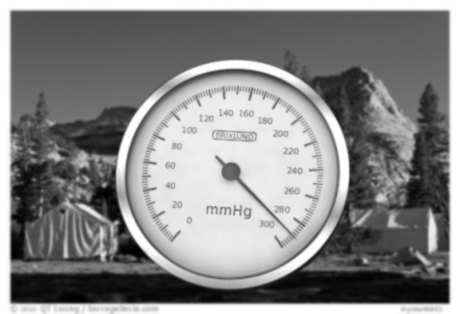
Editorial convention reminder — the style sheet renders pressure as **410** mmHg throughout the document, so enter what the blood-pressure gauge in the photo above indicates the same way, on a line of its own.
**290** mmHg
